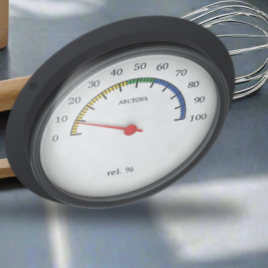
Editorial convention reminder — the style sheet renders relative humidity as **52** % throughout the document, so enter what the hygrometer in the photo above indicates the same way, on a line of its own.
**10** %
